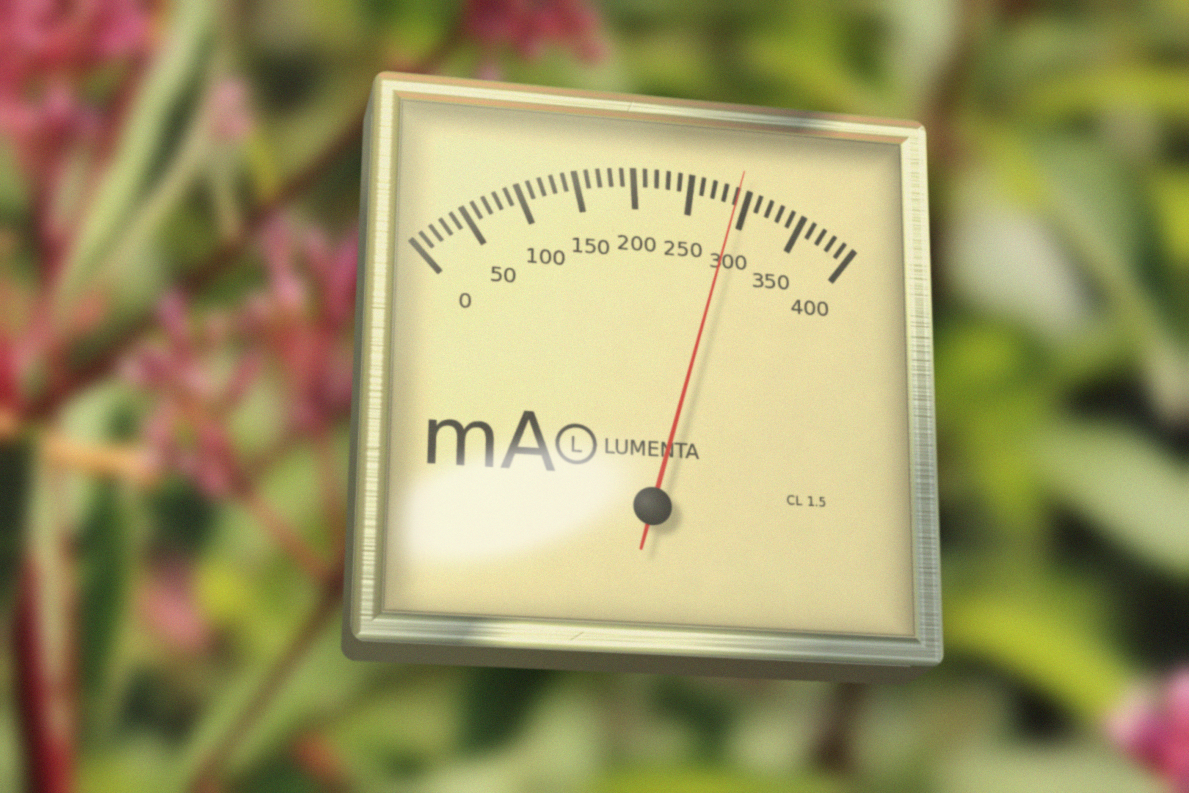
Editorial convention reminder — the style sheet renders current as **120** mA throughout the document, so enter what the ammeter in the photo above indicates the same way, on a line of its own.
**290** mA
